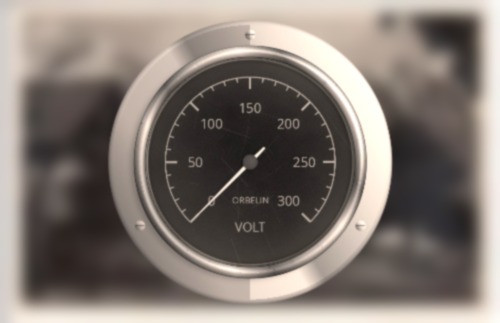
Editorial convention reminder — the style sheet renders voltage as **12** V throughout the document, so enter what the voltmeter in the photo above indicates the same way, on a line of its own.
**0** V
